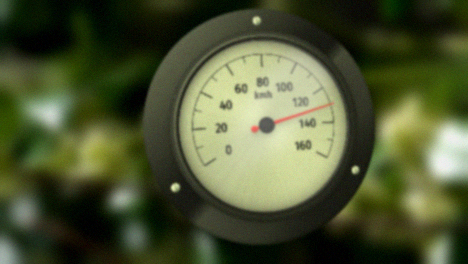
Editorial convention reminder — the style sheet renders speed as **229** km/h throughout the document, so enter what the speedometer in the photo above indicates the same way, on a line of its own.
**130** km/h
